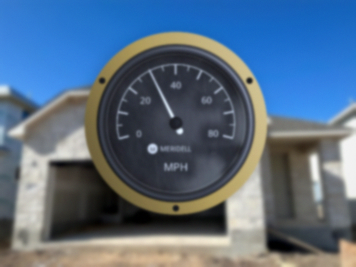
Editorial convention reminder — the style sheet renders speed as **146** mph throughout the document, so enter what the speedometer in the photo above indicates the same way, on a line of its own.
**30** mph
